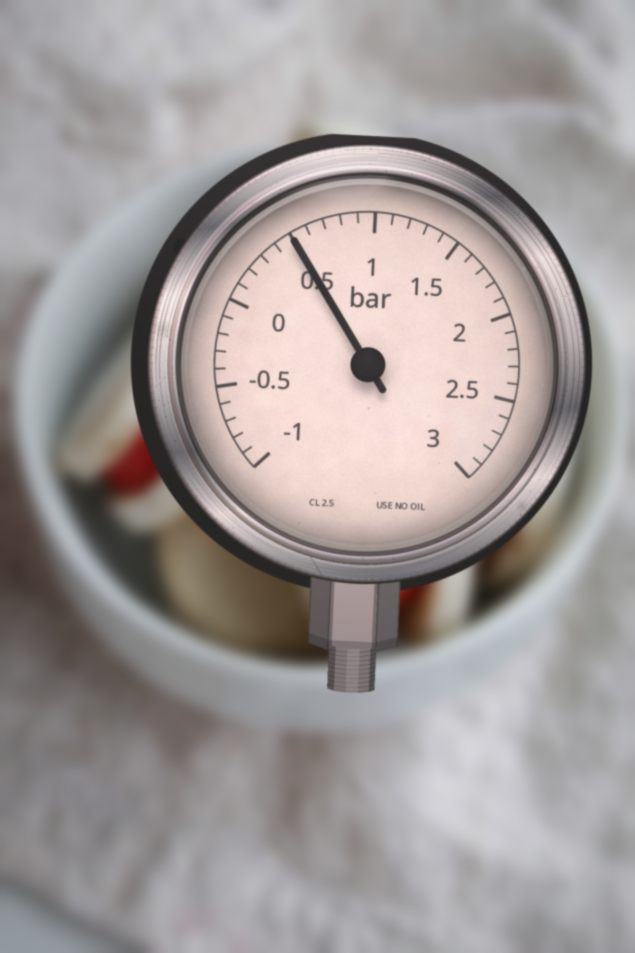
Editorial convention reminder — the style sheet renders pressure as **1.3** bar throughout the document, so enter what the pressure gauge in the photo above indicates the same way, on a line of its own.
**0.5** bar
